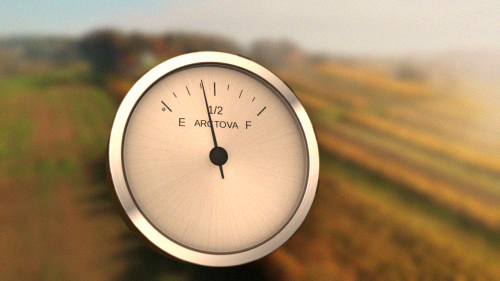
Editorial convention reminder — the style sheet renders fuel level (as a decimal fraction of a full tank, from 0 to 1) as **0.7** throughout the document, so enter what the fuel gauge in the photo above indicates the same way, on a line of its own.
**0.375**
